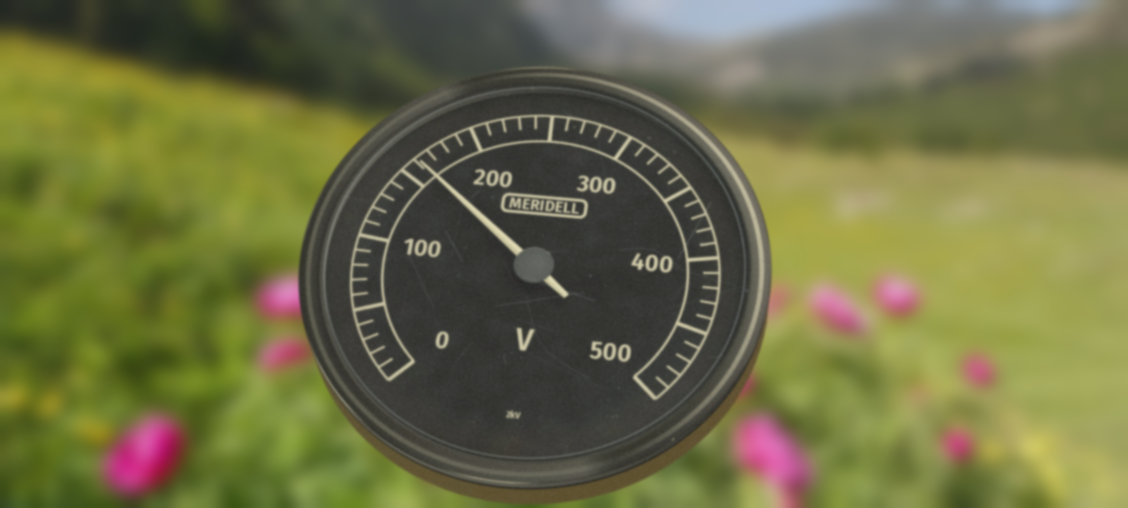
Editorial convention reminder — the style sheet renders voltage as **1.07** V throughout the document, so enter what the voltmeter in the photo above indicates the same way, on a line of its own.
**160** V
